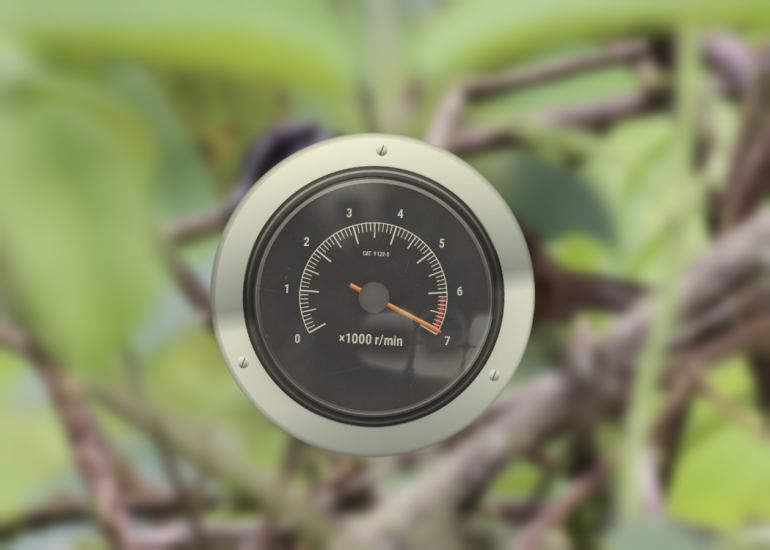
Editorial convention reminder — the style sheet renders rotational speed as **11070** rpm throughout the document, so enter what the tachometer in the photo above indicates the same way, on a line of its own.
**6900** rpm
